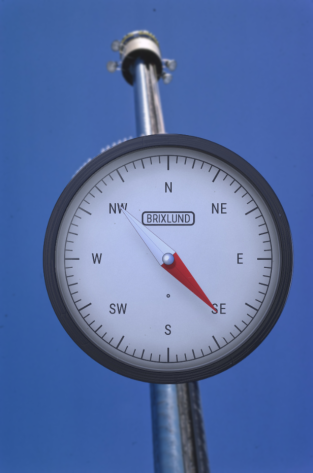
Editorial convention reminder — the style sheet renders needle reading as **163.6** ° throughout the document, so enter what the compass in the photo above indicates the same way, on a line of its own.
**137.5** °
